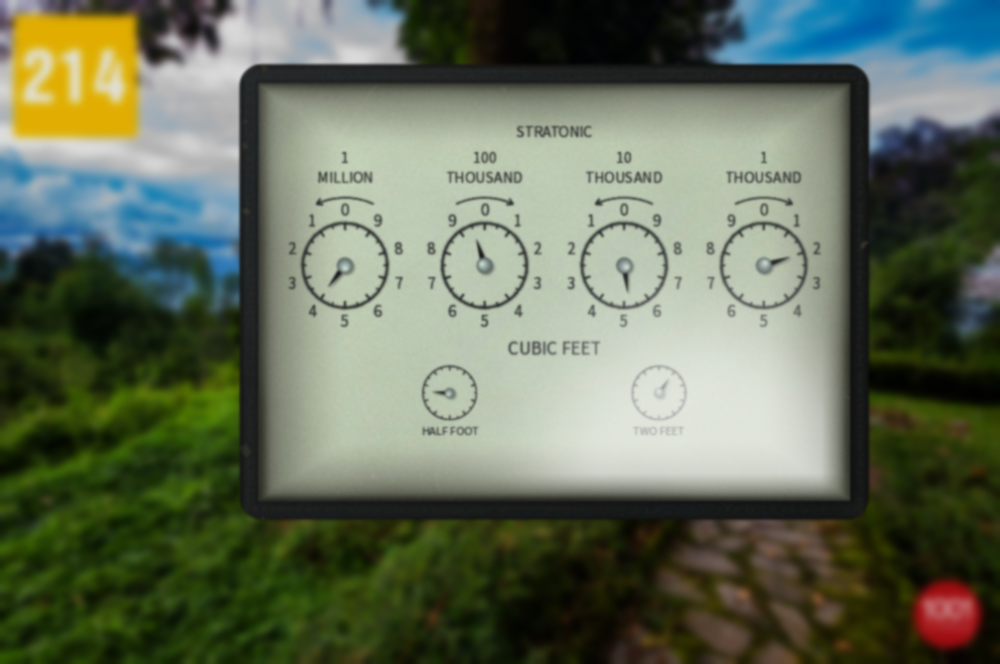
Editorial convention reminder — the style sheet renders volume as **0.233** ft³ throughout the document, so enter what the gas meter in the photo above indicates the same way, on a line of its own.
**395200** ft³
